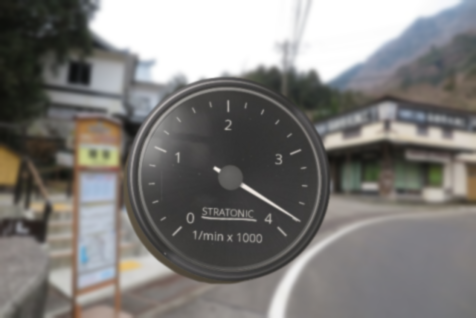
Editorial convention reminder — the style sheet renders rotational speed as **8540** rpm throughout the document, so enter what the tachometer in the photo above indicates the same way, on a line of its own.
**3800** rpm
